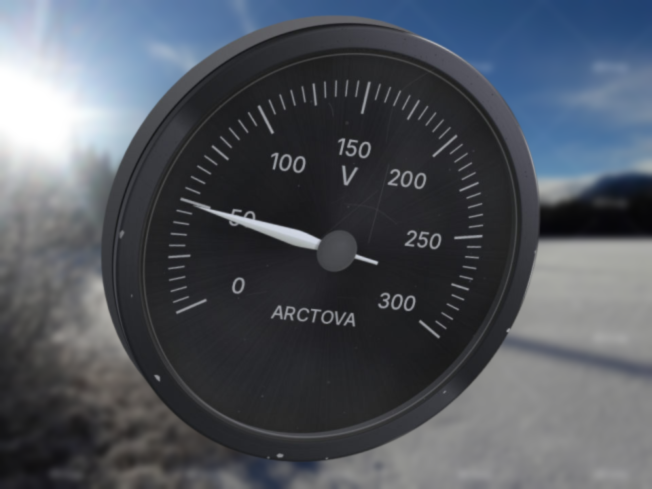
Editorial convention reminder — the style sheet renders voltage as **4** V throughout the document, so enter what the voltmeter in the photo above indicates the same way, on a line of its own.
**50** V
